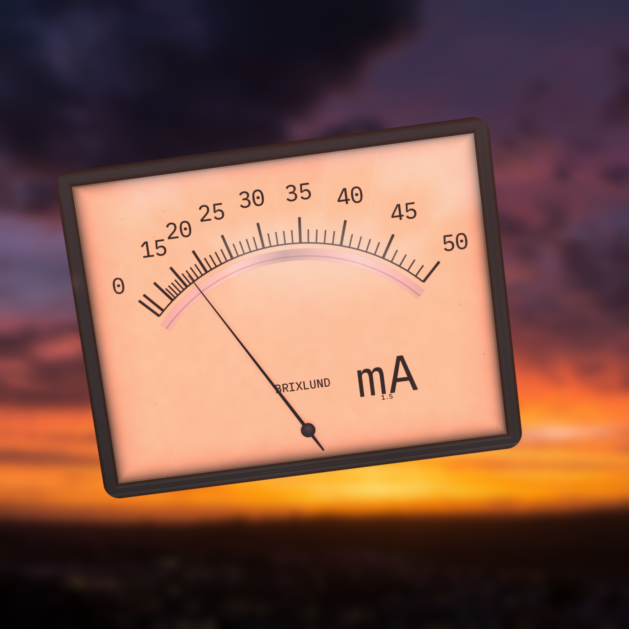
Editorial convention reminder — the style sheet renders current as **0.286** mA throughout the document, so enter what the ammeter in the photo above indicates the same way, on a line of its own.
**17** mA
